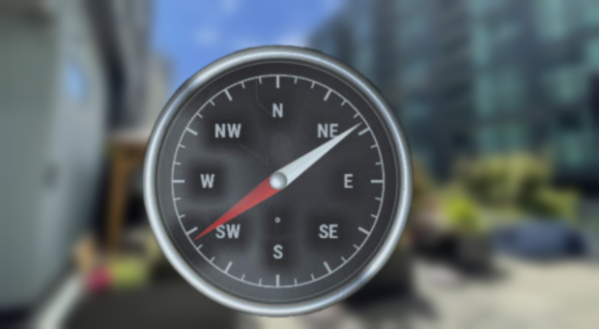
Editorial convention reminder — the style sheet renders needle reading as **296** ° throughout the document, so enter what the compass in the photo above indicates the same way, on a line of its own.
**235** °
